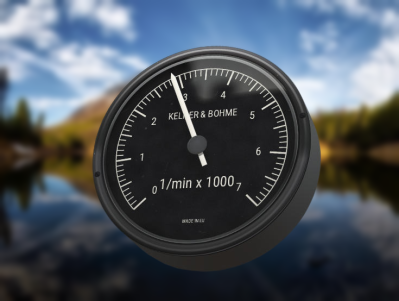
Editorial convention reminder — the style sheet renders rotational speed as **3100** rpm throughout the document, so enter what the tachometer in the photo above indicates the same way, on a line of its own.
**2900** rpm
